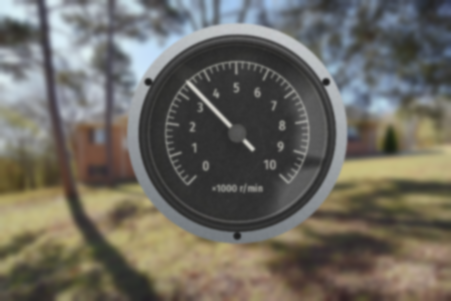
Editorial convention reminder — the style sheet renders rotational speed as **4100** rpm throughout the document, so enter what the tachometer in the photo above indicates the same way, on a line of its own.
**3400** rpm
